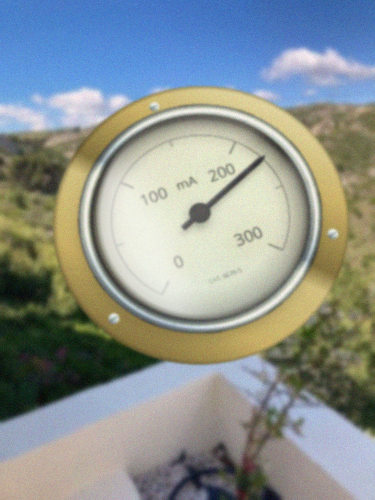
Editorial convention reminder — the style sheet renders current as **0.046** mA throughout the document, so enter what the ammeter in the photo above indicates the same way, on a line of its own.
**225** mA
